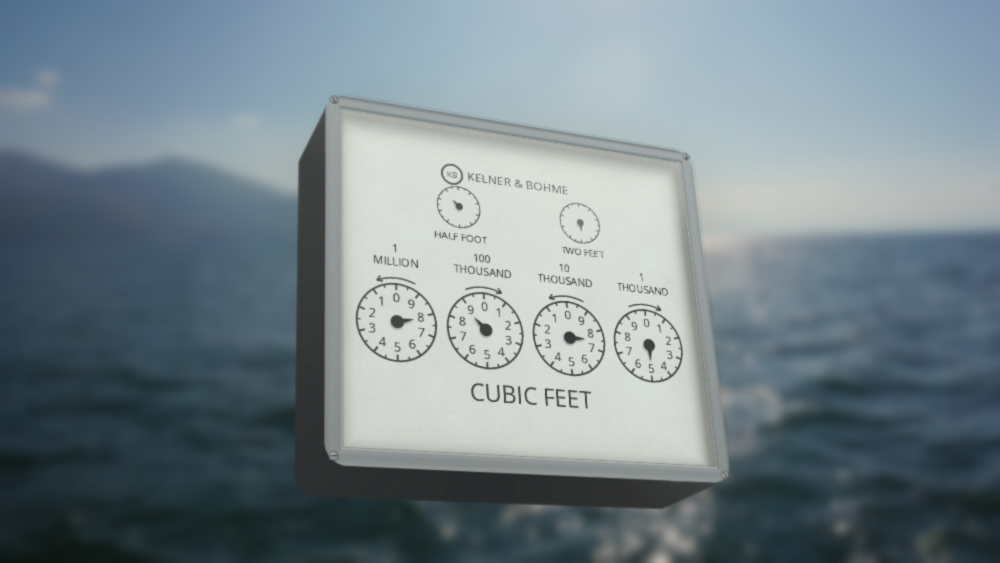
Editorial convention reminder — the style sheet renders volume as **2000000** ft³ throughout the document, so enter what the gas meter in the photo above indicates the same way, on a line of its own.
**787500** ft³
